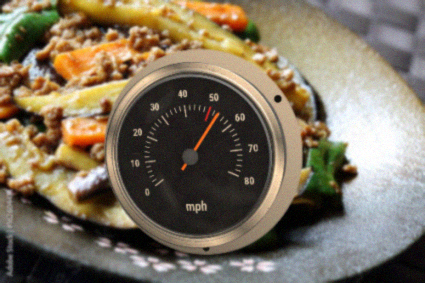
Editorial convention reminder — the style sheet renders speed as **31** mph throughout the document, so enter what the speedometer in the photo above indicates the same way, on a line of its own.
**54** mph
